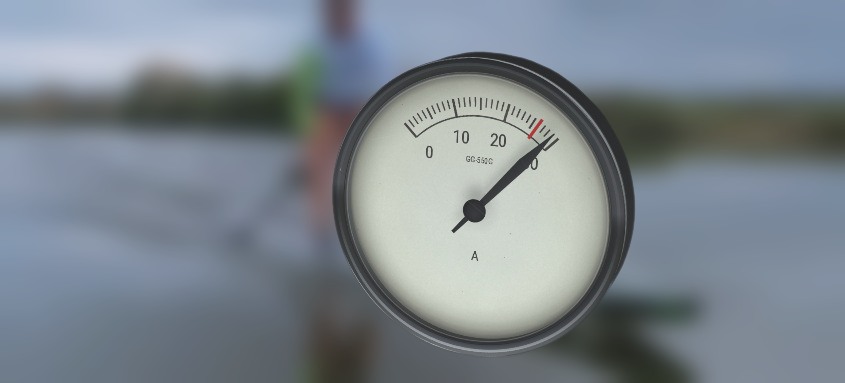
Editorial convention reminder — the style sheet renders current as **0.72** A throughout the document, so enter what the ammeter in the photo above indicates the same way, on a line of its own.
**29** A
